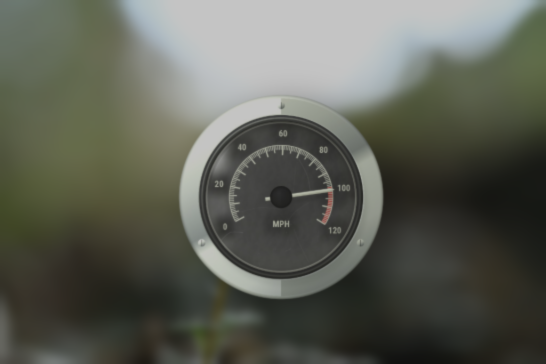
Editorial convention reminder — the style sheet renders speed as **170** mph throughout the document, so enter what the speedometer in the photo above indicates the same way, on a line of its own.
**100** mph
